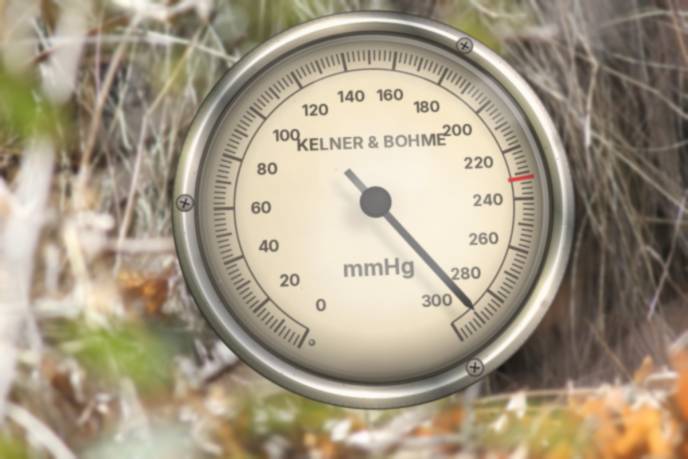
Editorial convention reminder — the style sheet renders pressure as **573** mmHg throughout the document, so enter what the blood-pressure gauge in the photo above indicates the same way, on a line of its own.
**290** mmHg
